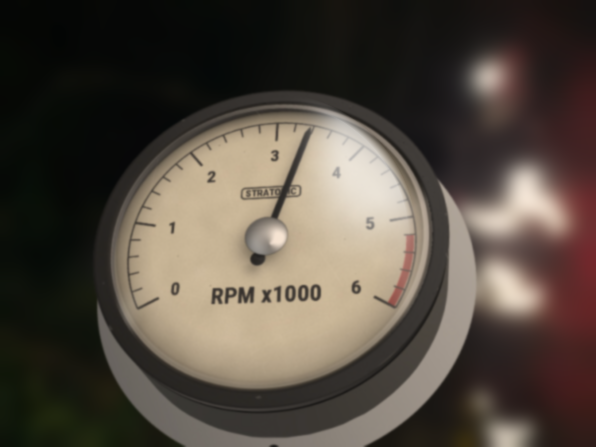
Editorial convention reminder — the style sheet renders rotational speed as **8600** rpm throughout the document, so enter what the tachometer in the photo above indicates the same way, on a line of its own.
**3400** rpm
